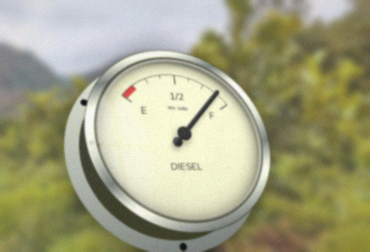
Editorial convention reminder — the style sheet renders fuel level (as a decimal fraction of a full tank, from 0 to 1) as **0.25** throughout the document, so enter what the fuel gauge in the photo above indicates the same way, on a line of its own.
**0.875**
